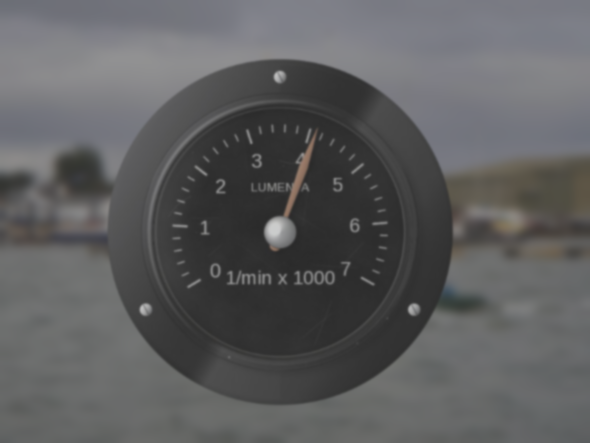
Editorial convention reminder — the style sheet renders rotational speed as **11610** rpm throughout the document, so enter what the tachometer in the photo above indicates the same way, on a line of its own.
**4100** rpm
